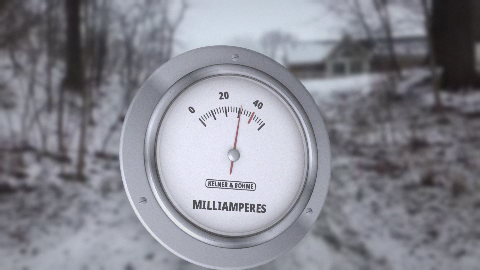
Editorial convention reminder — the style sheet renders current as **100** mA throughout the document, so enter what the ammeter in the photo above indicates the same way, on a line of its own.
**30** mA
